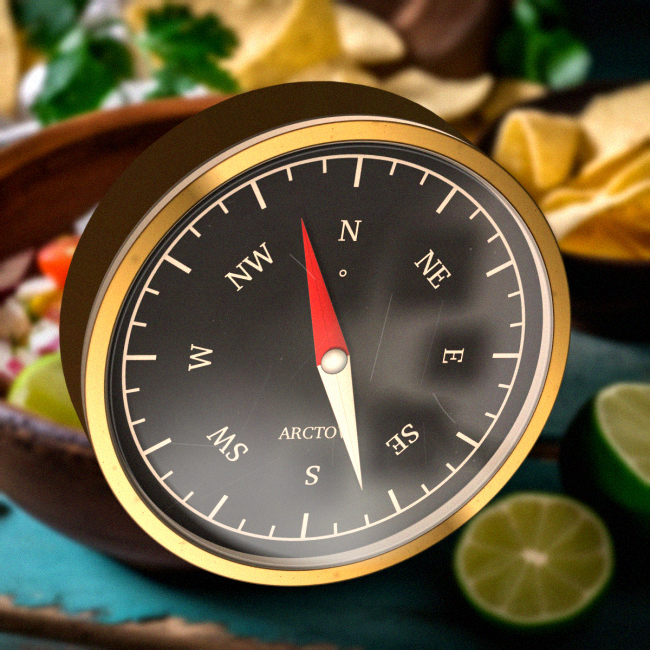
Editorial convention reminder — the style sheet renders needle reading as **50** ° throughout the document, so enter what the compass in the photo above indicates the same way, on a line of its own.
**340** °
